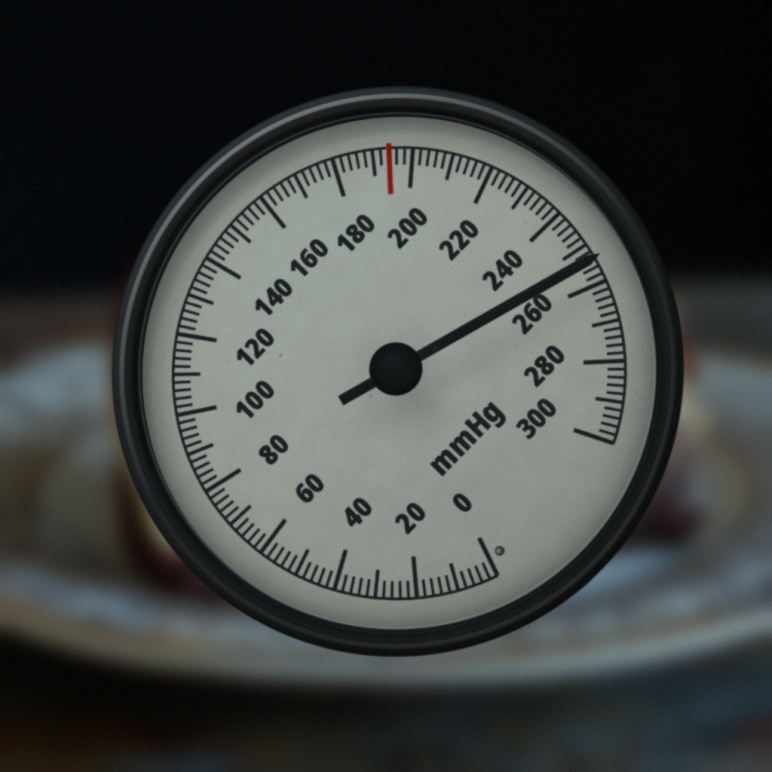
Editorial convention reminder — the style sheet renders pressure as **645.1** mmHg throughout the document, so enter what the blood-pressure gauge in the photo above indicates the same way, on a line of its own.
**254** mmHg
